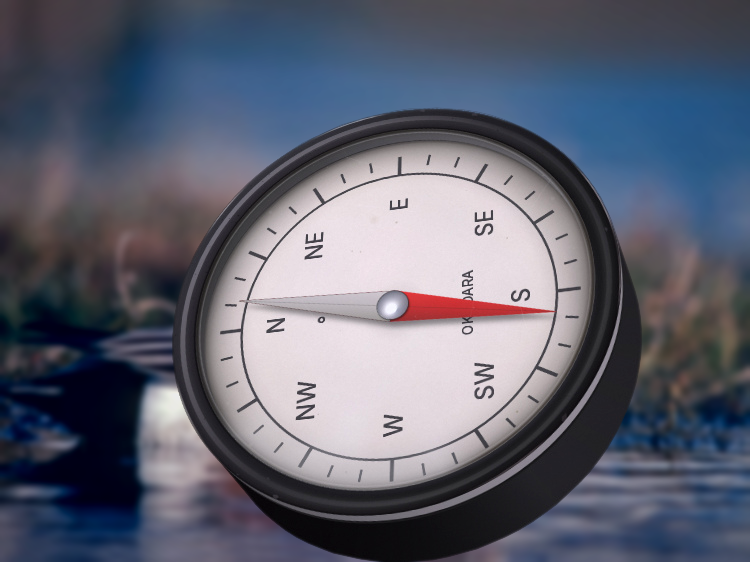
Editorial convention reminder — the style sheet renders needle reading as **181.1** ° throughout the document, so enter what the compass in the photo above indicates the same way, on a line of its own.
**190** °
